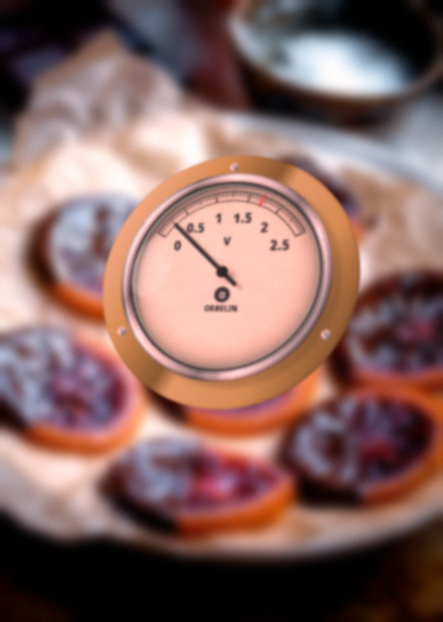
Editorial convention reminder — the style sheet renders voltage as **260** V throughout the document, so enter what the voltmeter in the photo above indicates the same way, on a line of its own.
**0.25** V
